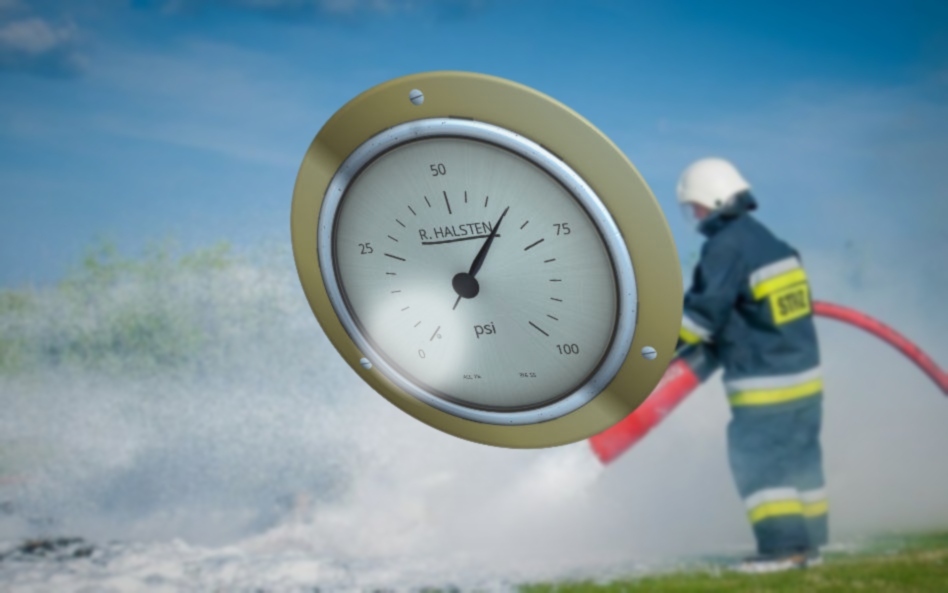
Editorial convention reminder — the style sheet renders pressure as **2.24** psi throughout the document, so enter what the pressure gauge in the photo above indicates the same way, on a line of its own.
**65** psi
